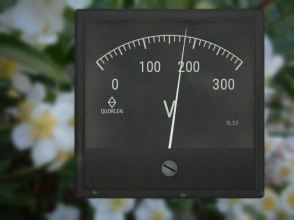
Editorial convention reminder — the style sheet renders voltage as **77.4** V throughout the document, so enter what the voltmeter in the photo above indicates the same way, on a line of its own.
**180** V
